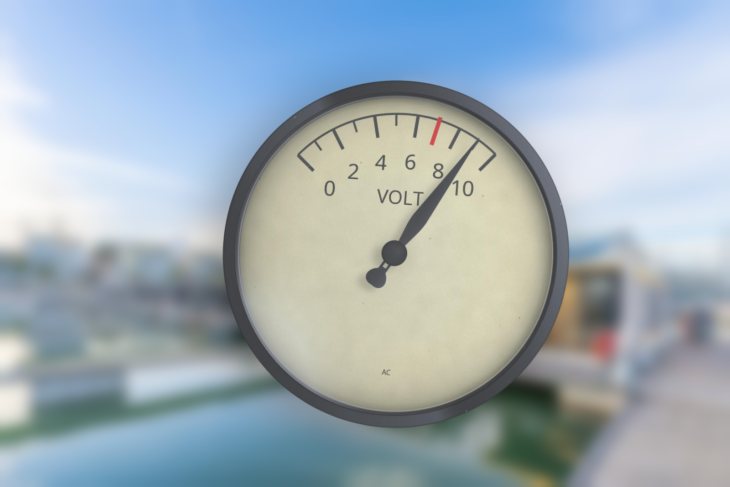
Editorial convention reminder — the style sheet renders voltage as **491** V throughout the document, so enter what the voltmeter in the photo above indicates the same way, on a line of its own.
**9** V
